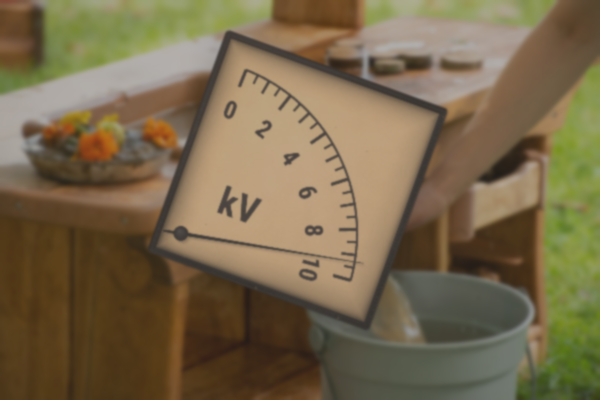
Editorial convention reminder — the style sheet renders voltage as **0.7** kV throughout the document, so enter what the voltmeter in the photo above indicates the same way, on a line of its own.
**9.25** kV
